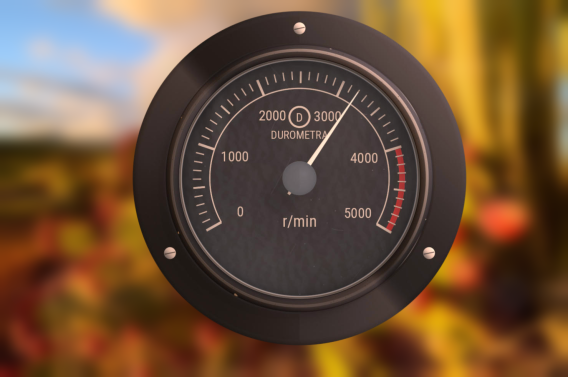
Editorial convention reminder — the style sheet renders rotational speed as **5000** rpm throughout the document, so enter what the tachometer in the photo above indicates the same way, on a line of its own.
**3200** rpm
